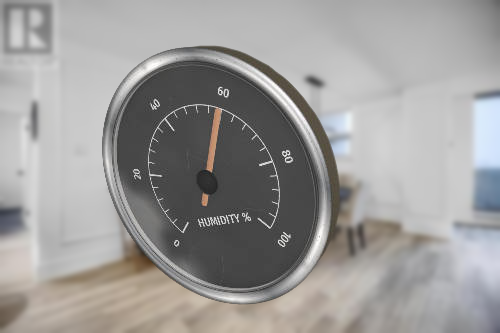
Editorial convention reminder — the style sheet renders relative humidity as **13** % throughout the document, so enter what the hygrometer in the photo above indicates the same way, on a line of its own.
**60** %
